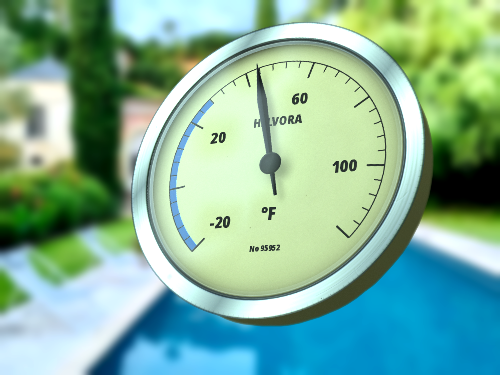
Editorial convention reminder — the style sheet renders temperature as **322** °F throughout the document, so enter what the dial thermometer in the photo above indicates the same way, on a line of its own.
**44** °F
